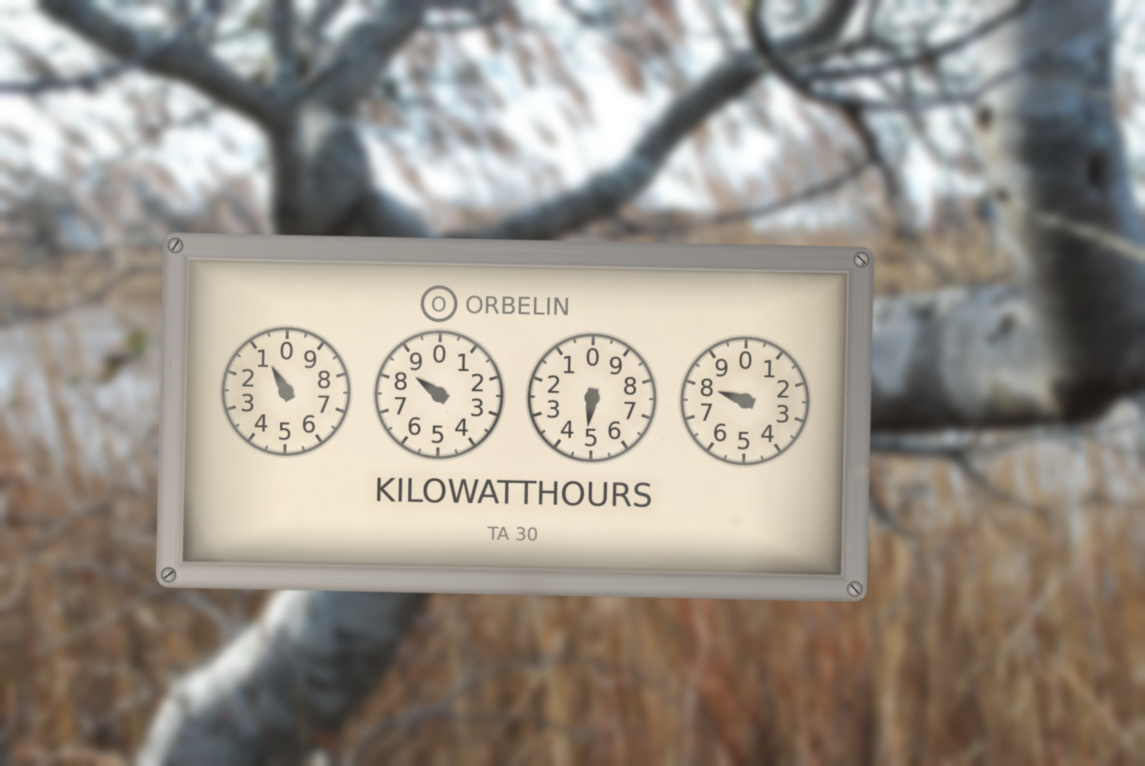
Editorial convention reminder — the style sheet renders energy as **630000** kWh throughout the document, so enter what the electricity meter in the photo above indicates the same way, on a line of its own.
**848** kWh
